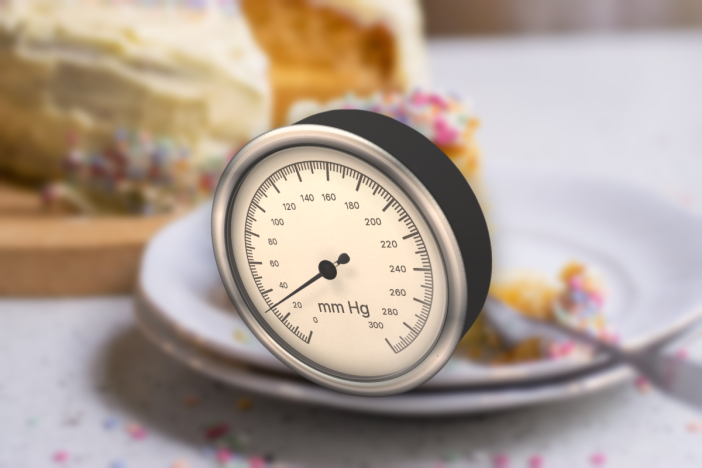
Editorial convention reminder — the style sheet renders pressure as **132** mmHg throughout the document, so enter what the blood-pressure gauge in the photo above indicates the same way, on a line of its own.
**30** mmHg
